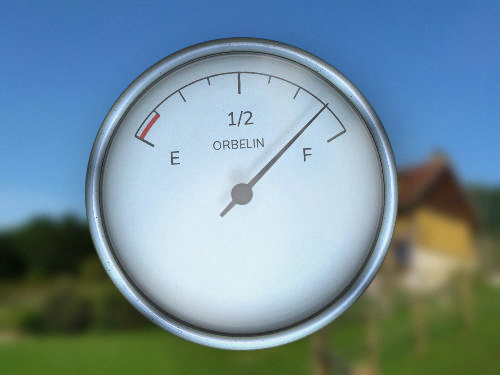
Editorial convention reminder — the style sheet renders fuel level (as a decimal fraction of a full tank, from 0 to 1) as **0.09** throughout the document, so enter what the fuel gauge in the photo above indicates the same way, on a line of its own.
**0.875**
